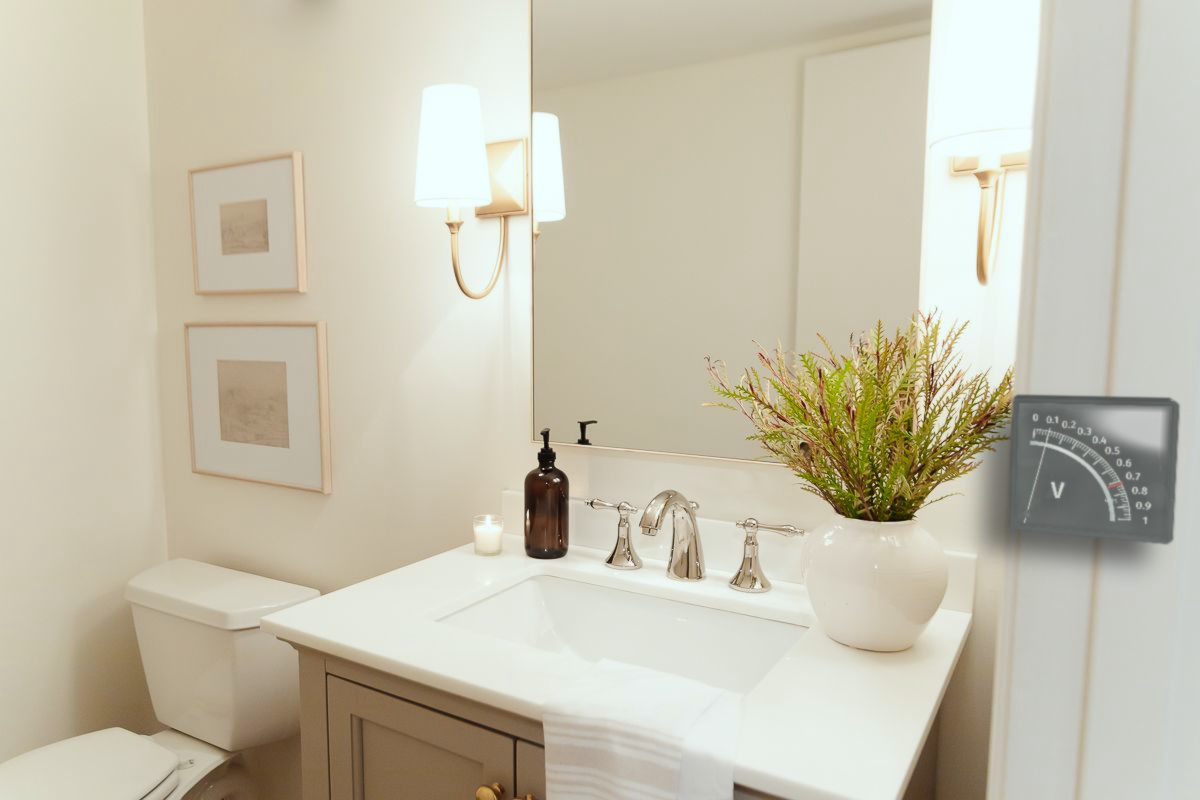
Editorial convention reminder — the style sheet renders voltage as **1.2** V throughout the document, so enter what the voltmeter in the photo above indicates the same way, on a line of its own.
**0.1** V
